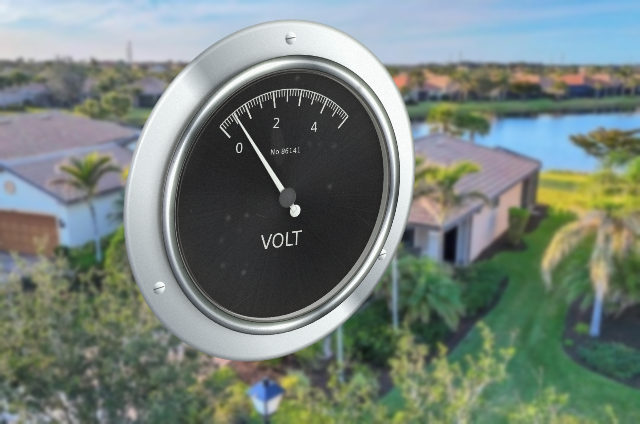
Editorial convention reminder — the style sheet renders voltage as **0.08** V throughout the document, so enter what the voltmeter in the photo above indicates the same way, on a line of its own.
**0.5** V
